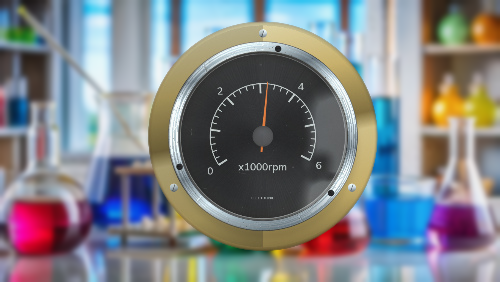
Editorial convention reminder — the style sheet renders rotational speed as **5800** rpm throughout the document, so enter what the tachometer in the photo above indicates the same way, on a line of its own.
**3200** rpm
